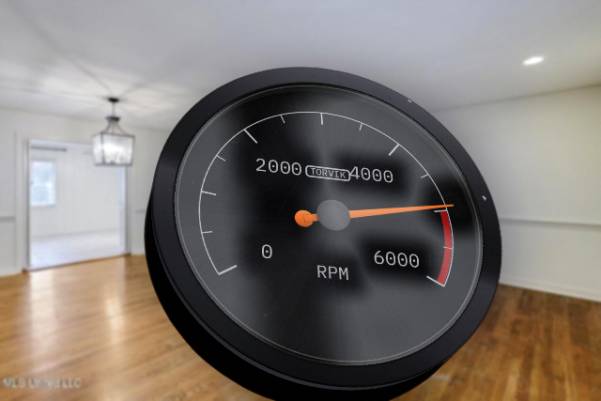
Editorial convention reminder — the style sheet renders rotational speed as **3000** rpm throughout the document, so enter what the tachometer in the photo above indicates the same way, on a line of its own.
**5000** rpm
